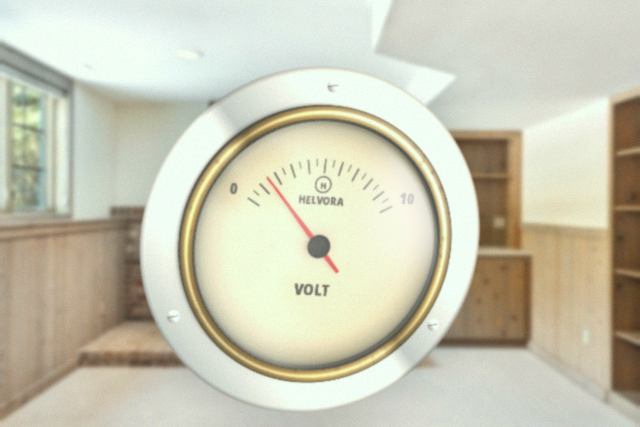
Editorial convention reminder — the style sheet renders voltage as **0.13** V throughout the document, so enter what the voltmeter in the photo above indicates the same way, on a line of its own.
**1.5** V
